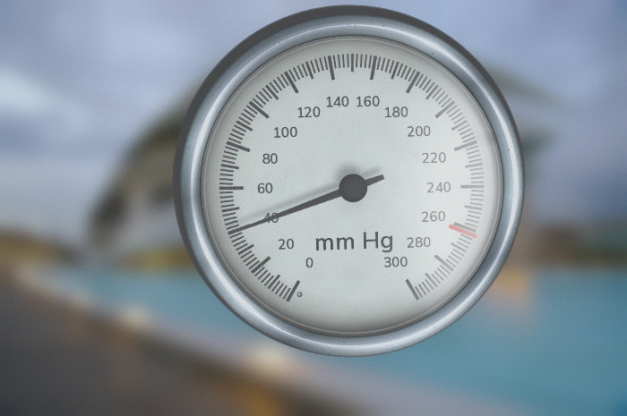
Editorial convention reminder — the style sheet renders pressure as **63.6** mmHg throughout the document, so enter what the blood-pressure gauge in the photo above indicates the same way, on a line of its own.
**40** mmHg
